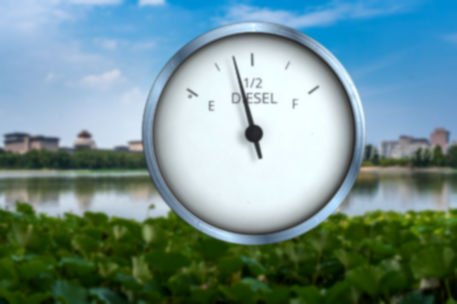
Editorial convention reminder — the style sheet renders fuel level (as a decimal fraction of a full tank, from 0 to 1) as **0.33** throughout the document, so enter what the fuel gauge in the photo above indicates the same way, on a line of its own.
**0.375**
